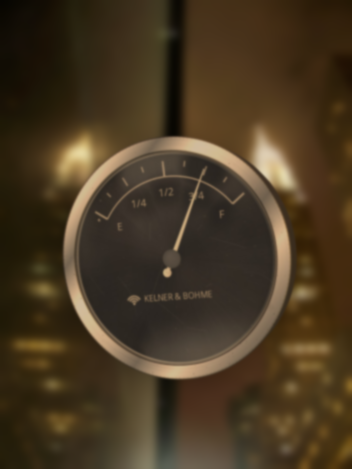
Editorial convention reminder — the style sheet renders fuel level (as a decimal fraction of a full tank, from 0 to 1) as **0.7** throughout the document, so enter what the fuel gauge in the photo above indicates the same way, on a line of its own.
**0.75**
